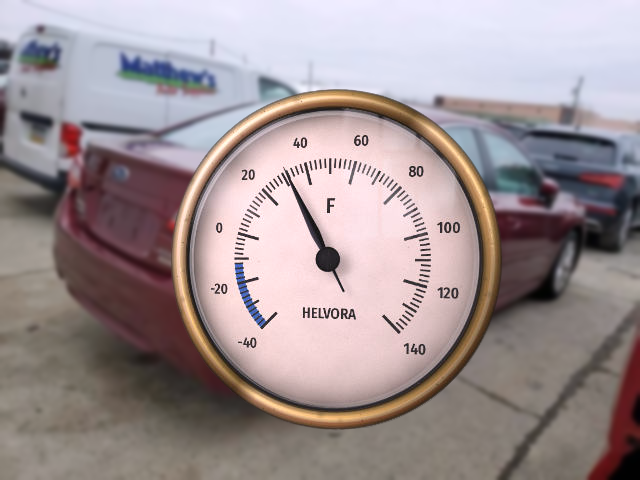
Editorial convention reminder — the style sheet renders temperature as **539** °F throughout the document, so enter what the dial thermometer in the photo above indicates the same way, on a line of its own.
**32** °F
